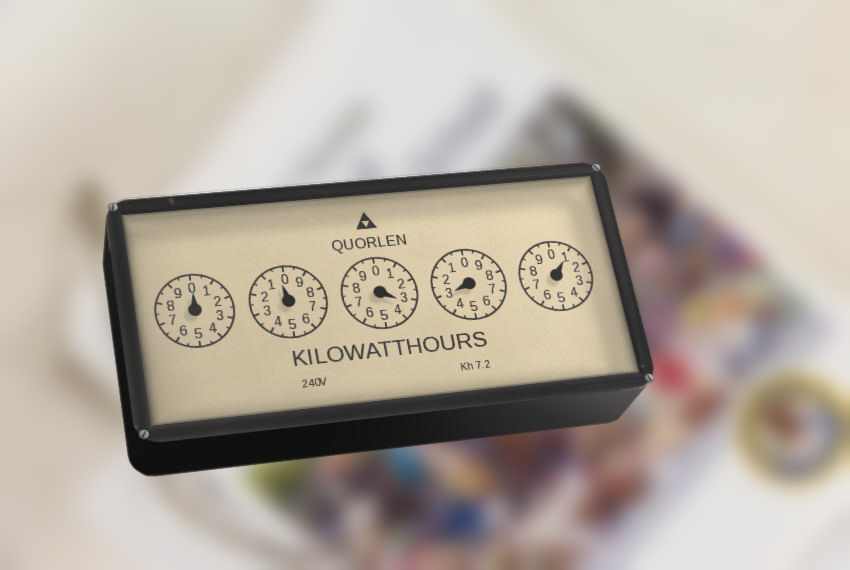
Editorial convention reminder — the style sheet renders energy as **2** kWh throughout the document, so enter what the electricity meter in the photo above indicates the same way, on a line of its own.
**331** kWh
